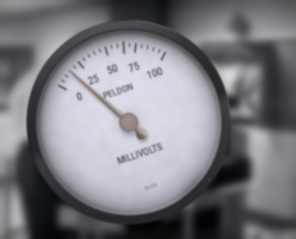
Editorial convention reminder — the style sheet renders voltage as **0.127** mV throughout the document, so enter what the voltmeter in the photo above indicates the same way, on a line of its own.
**15** mV
